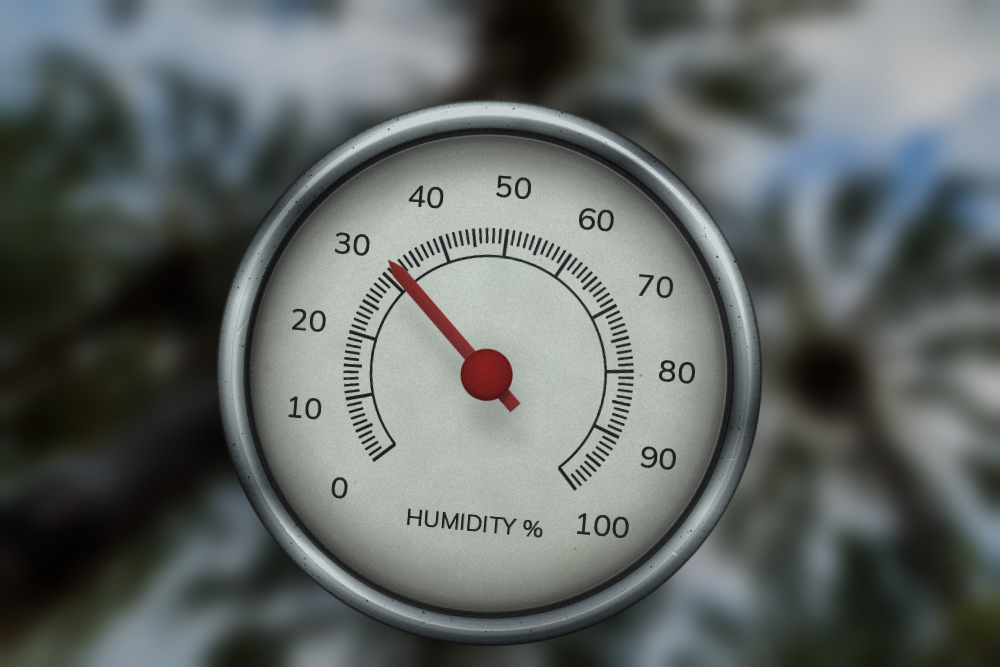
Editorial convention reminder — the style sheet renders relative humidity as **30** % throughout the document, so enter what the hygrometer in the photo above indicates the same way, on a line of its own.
**32** %
